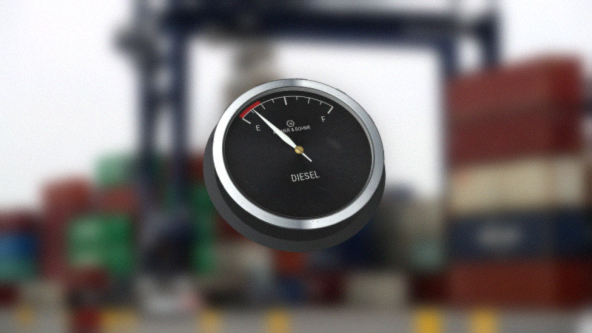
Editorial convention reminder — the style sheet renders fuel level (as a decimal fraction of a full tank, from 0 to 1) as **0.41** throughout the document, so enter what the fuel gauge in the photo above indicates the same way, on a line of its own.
**0.125**
